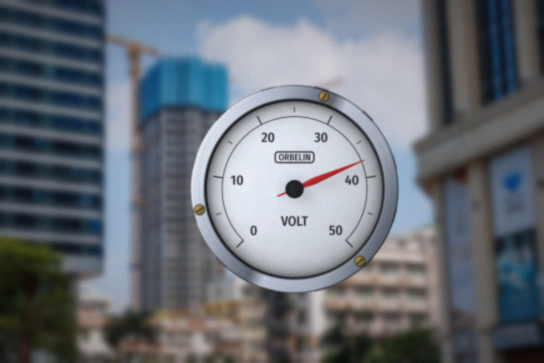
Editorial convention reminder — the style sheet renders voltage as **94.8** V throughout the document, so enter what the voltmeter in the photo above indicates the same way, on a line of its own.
**37.5** V
